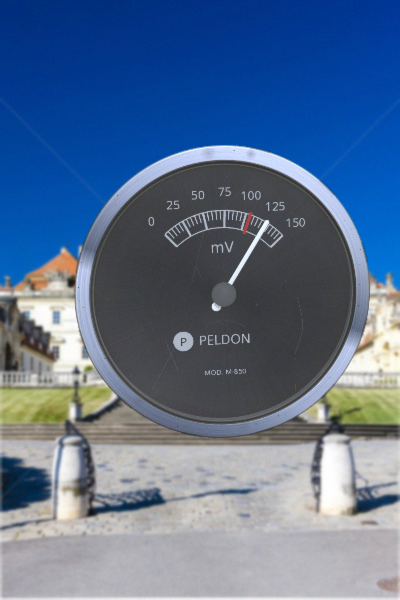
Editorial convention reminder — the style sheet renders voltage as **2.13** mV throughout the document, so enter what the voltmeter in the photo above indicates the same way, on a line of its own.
**125** mV
